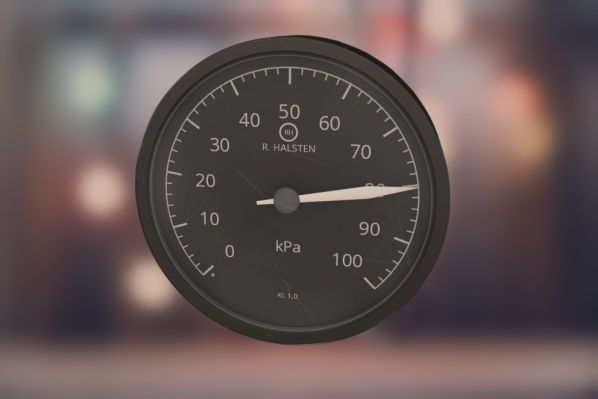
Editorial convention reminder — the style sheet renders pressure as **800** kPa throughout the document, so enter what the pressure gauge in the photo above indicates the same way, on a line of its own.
**80** kPa
